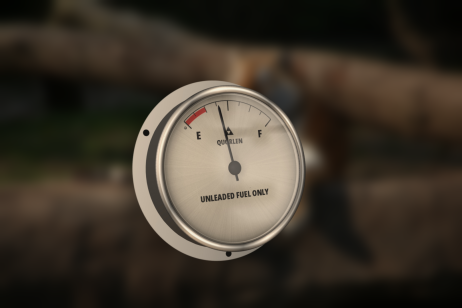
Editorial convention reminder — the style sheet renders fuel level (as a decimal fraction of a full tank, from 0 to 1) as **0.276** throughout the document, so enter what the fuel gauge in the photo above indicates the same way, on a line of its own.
**0.375**
